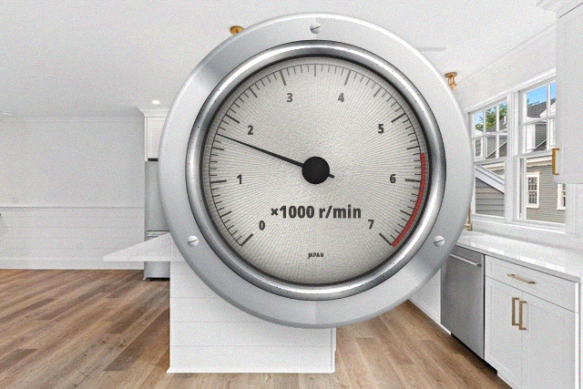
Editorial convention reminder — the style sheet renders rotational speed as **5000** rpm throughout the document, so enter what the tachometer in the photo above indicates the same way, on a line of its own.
**1700** rpm
